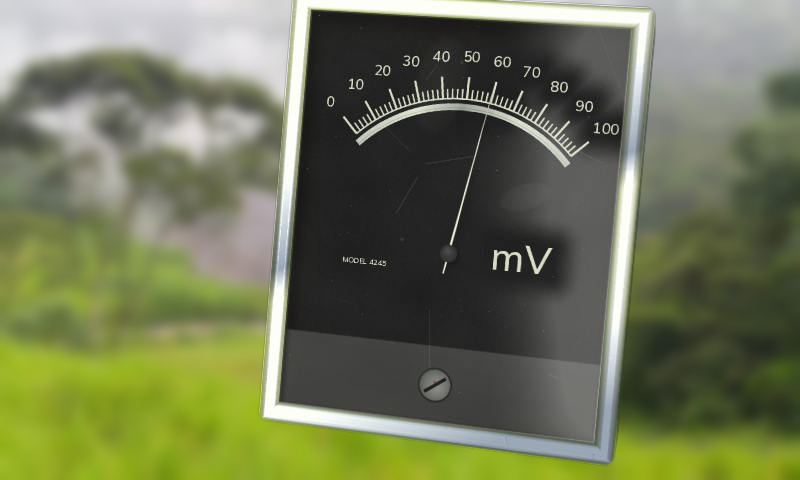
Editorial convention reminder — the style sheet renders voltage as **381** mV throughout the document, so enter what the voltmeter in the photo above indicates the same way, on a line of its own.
**60** mV
